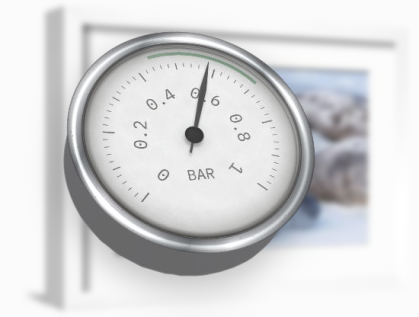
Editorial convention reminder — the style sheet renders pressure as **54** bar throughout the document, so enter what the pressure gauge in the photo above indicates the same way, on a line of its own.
**0.58** bar
